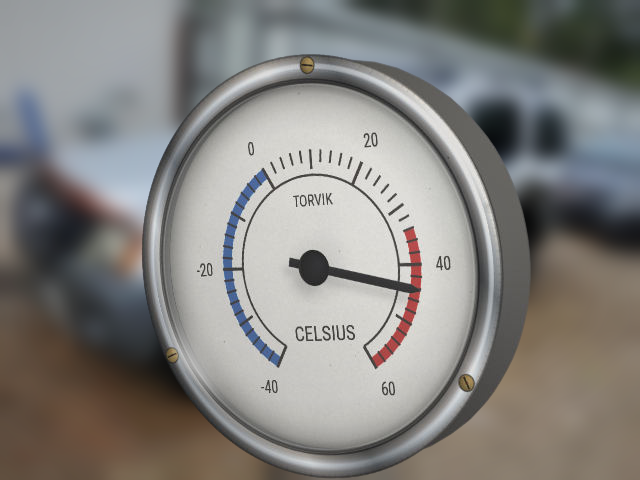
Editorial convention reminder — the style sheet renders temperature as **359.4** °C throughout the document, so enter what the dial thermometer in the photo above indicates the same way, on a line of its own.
**44** °C
